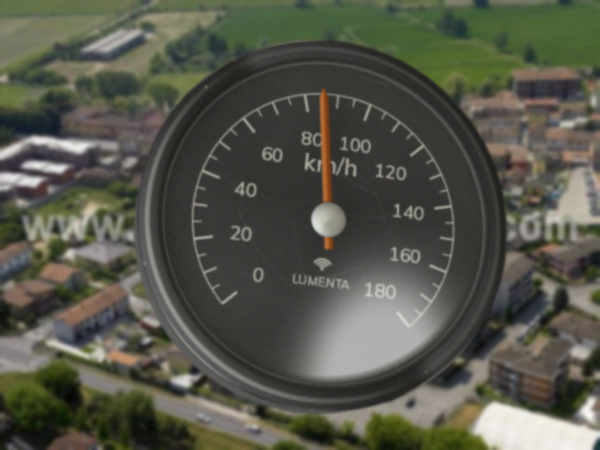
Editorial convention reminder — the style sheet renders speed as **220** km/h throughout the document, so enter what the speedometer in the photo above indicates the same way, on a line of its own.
**85** km/h
